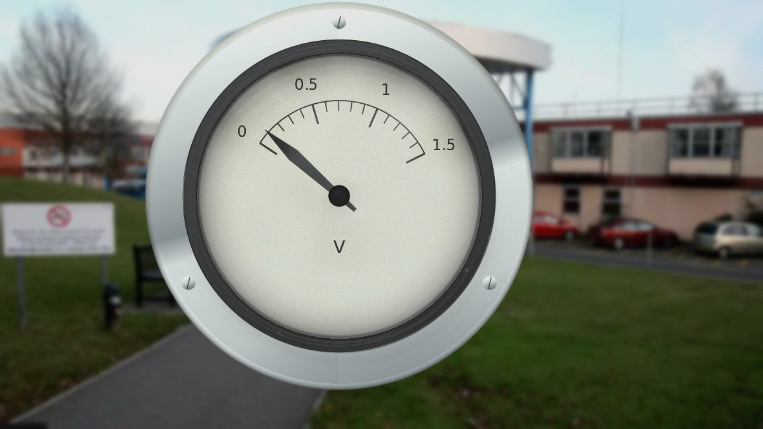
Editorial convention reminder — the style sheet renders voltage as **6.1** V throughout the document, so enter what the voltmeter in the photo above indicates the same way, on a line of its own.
**0.1** V
